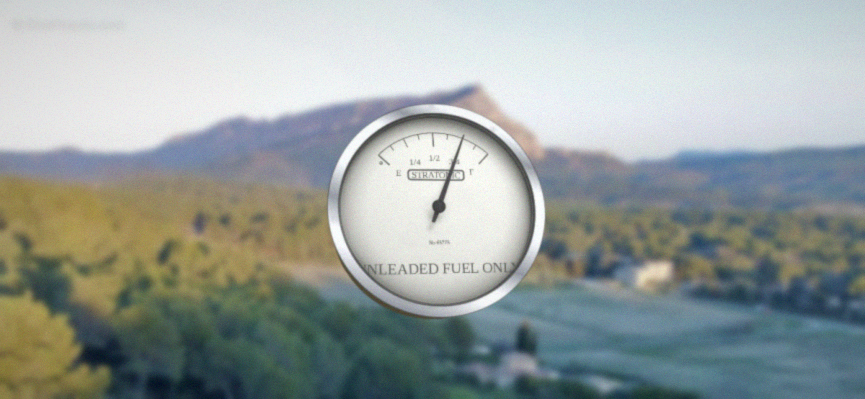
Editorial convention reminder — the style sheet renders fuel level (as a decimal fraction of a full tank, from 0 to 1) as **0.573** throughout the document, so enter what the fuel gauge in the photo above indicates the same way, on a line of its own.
**0.75**
